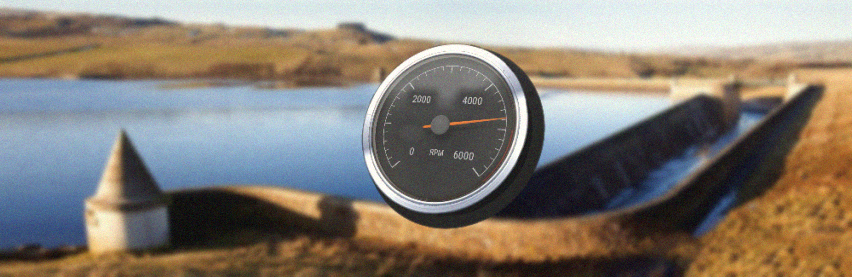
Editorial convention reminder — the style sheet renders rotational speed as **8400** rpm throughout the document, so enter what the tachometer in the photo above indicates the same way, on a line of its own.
**4800** rpm
